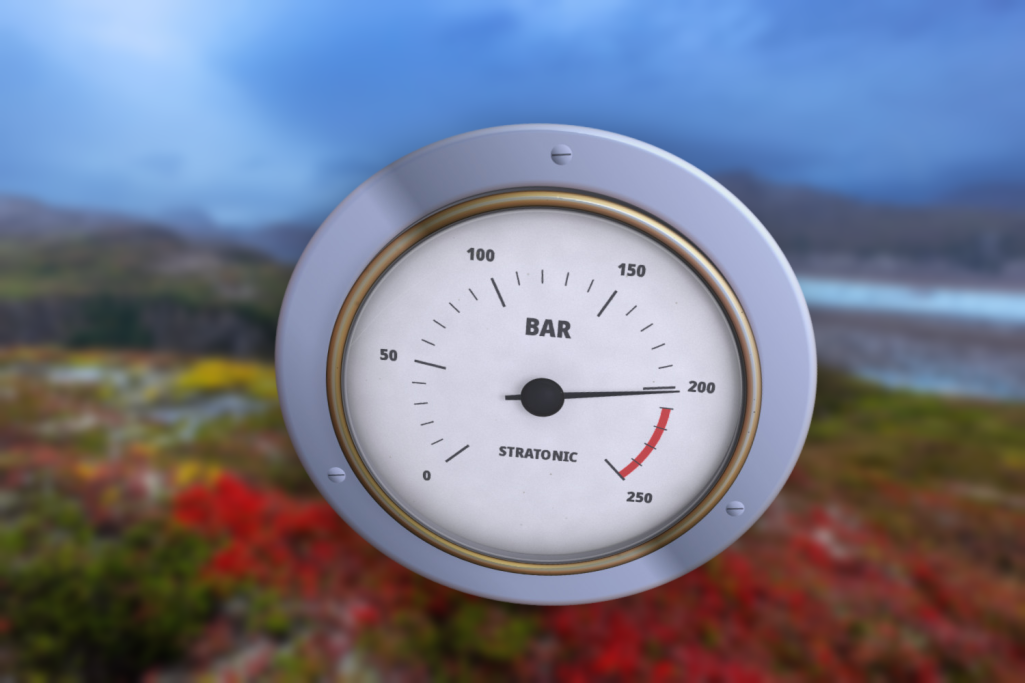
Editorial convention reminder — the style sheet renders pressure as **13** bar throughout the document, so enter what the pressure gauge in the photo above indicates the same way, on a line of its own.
**200** bar
